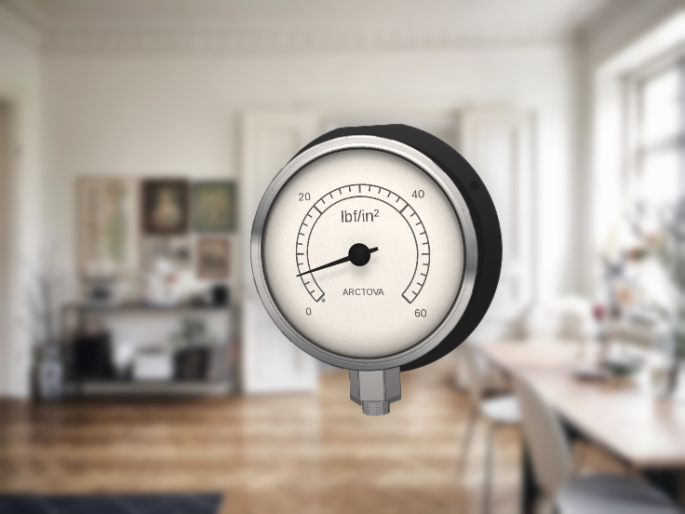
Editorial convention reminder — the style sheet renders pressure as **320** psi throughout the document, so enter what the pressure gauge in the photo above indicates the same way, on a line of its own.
**6** psi
